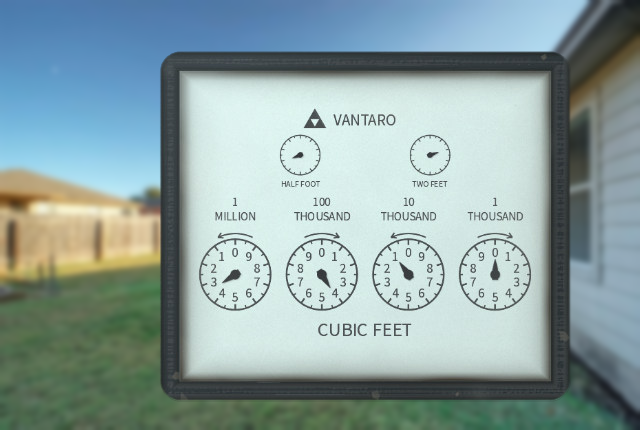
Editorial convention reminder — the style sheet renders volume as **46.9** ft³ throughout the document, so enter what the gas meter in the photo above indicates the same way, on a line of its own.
**341000** ft³
